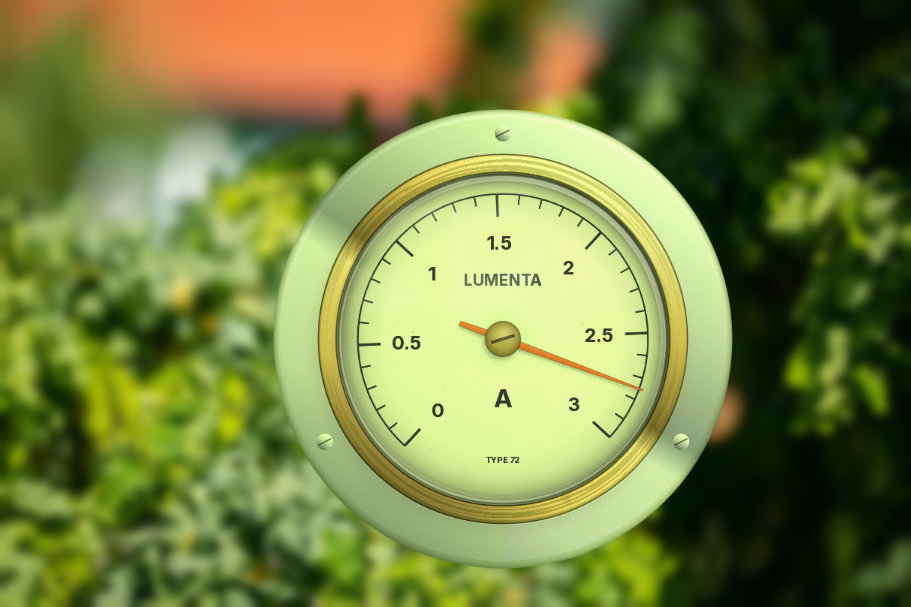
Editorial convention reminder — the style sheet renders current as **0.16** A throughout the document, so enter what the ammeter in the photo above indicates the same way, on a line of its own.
**2.75** A
